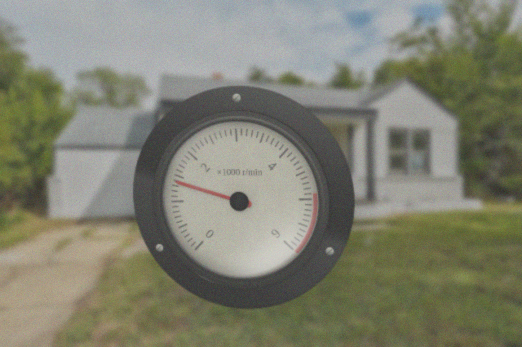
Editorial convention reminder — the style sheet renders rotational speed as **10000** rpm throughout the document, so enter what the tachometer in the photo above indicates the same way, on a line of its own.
**1400** rpm
